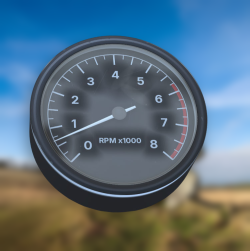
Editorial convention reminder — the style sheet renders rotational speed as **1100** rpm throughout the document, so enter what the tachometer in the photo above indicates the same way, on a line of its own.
**625** rpm
